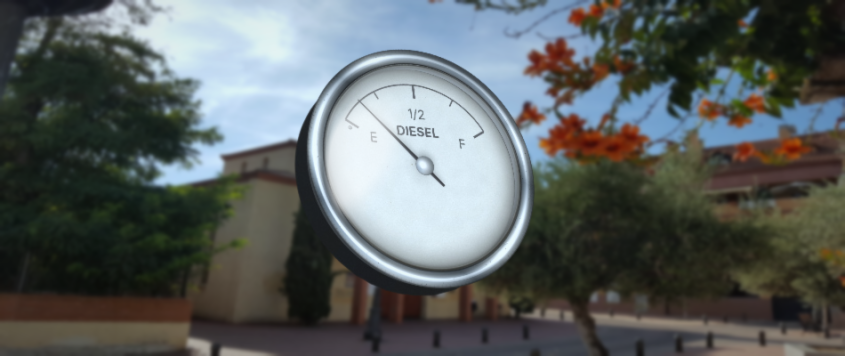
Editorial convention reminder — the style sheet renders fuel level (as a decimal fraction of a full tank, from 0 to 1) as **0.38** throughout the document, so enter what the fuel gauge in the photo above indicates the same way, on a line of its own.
**0.125**
